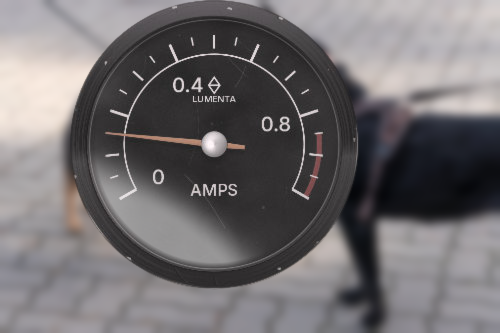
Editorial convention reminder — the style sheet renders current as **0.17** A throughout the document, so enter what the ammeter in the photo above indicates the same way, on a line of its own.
**0.15** A
